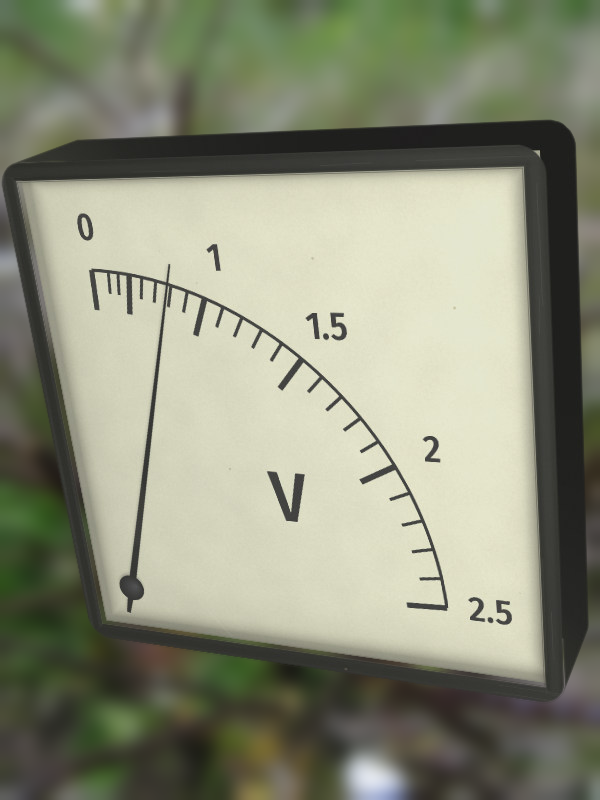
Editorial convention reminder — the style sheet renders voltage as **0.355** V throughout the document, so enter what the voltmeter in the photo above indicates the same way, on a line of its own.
**0.8** V
